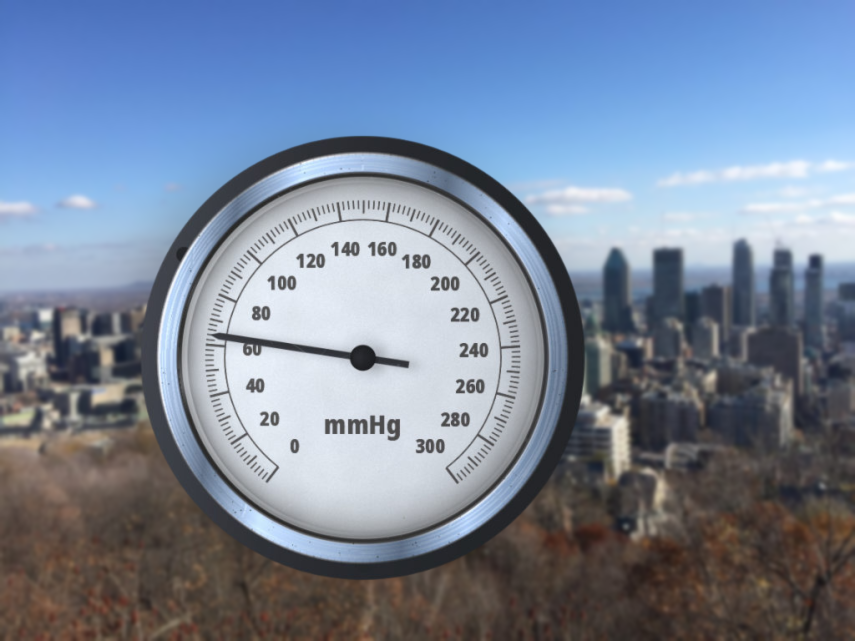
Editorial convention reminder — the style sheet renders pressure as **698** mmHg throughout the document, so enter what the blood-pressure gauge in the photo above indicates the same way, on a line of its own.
**64** mmHg
